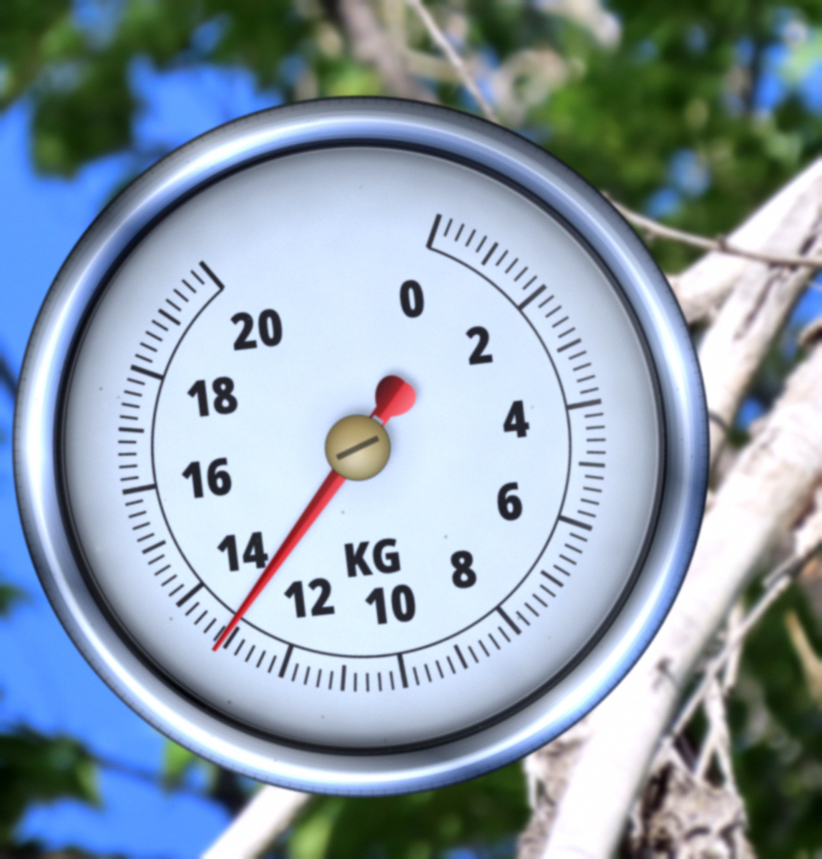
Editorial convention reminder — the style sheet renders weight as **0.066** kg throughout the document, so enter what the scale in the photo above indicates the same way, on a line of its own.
**13.1** kg
